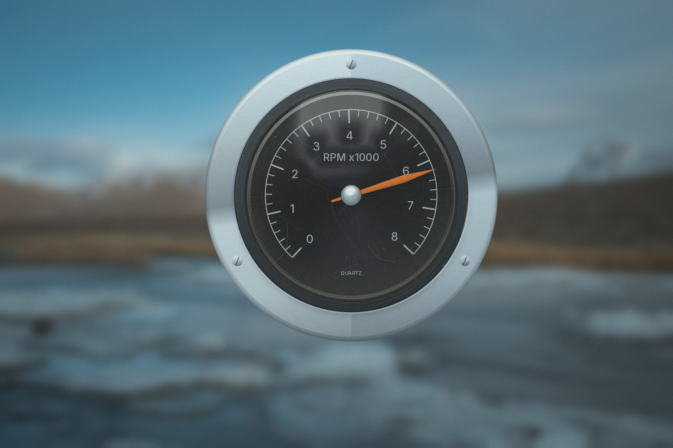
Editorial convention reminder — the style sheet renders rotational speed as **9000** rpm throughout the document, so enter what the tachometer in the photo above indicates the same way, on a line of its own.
**6200** rpm
